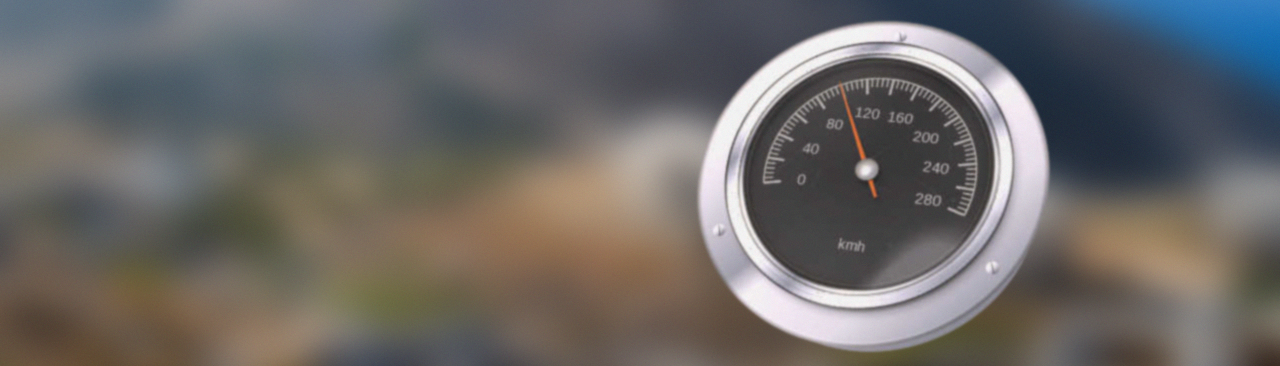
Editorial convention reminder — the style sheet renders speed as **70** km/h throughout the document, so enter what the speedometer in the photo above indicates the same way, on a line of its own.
**100** km/h
